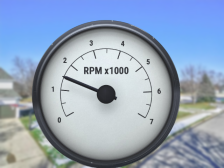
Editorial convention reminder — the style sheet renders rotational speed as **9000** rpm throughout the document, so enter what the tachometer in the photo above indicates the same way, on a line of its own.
**1500** rpm
